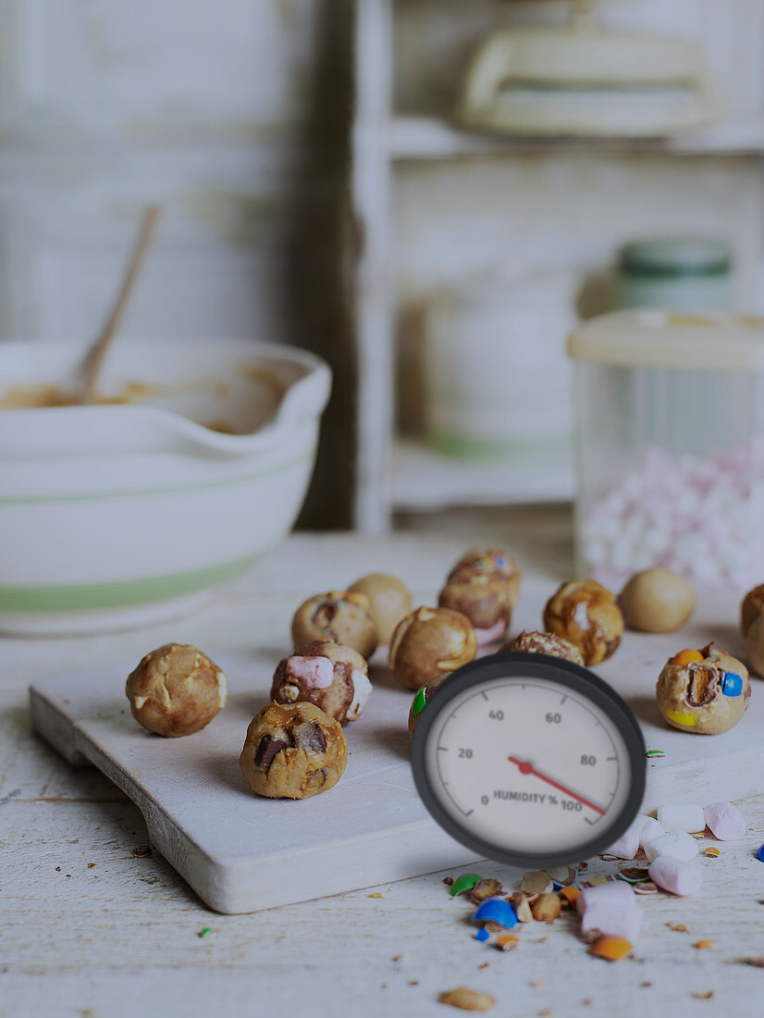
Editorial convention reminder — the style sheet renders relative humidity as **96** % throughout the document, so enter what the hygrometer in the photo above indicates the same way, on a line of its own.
**95** %
